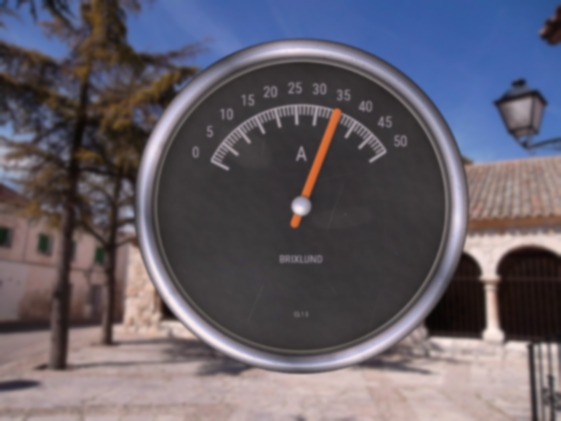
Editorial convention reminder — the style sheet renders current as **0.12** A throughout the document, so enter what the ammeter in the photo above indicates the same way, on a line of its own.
**35** A
